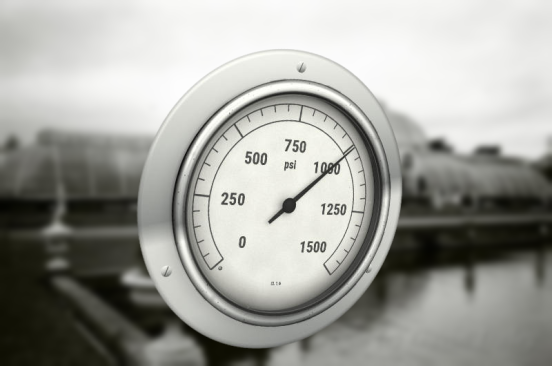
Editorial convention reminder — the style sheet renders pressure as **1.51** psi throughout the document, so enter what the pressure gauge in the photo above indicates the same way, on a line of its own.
**1000** psi
